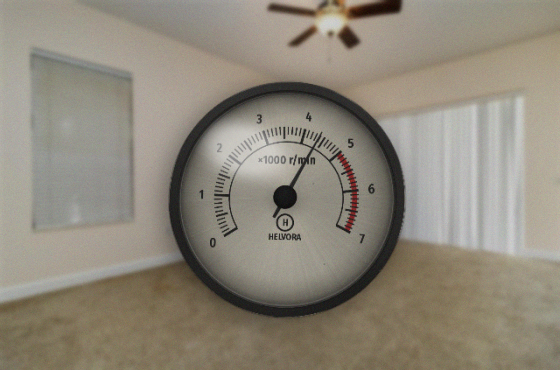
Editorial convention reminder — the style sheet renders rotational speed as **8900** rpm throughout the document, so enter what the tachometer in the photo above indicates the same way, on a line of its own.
**4400** rpm
